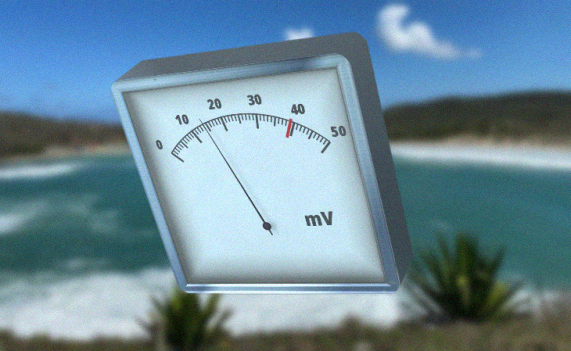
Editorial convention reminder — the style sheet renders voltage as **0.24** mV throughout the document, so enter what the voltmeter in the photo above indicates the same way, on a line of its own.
**15** mV
